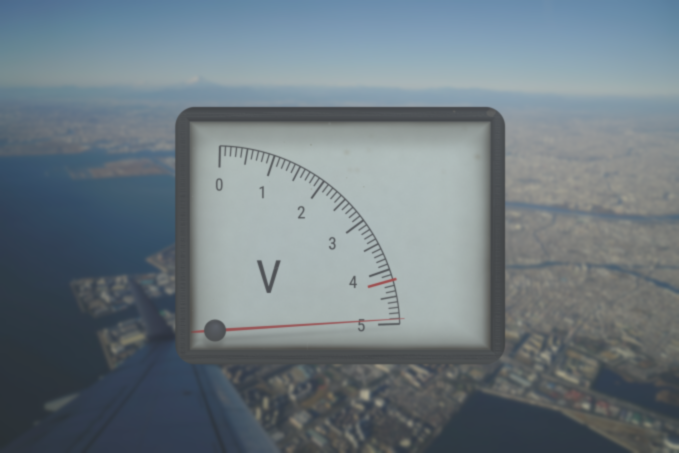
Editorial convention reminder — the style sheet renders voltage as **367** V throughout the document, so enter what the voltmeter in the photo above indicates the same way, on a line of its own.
**4.9** V
